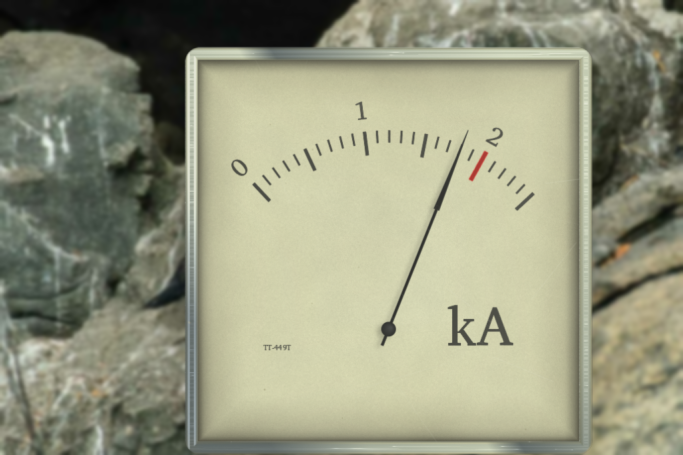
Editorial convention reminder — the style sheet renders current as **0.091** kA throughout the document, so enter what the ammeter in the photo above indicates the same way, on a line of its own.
**1.8** kA
